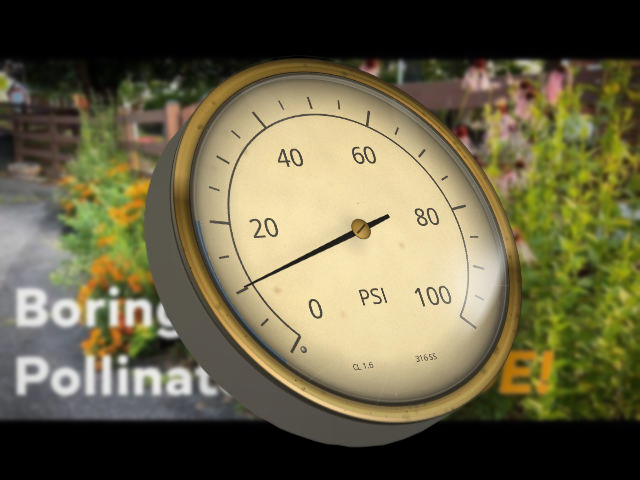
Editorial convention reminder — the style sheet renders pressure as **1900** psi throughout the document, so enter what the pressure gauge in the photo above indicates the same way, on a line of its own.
**10** psi
